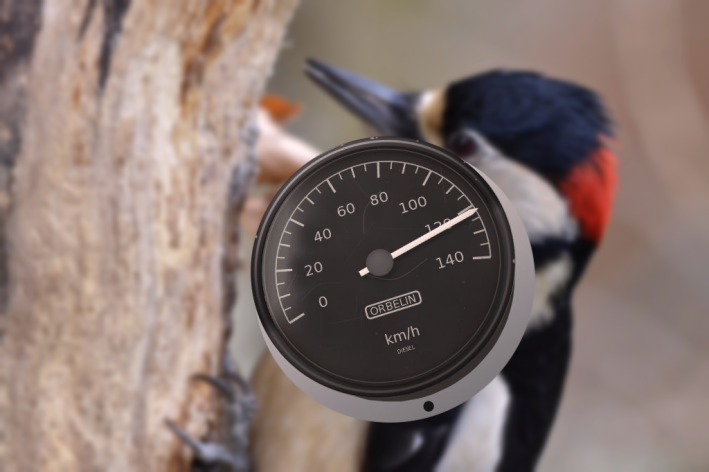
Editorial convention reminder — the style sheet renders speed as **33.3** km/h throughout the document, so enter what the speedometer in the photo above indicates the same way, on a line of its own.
**122.5** km/h
